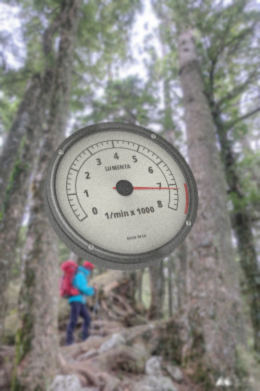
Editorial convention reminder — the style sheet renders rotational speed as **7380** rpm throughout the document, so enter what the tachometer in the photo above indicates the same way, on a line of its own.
**7200** rpm
